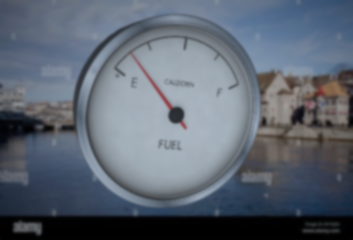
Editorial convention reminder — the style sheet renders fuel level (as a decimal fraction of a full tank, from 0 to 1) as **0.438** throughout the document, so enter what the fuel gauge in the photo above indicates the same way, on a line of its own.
**0.125**
